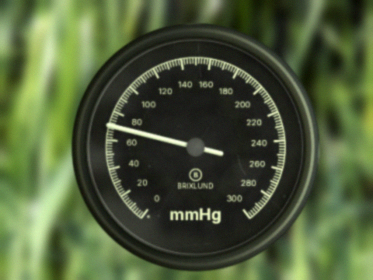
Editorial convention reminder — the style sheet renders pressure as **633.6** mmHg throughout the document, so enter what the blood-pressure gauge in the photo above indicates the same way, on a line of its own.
**70** mmHg
